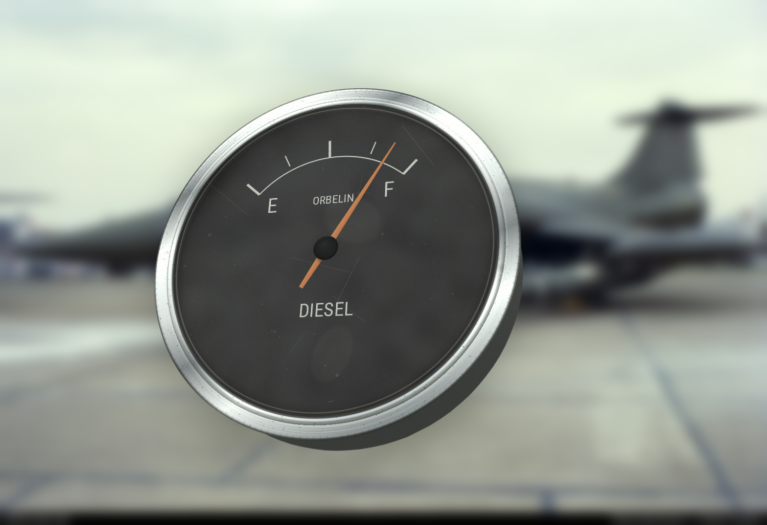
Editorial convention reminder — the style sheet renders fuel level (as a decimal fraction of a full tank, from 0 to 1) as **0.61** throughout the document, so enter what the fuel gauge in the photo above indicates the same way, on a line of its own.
**0.875**
